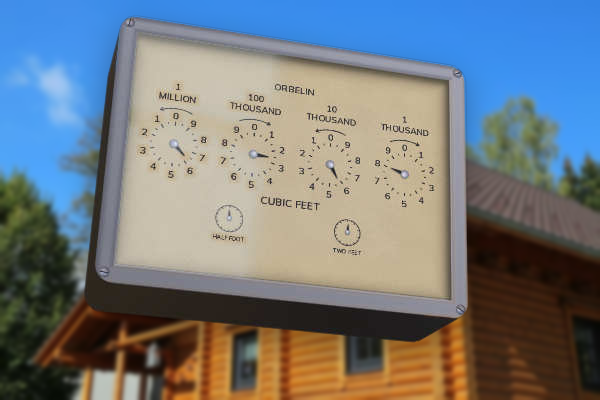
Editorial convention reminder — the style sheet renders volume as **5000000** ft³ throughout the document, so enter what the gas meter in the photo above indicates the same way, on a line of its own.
**625800** ft³
